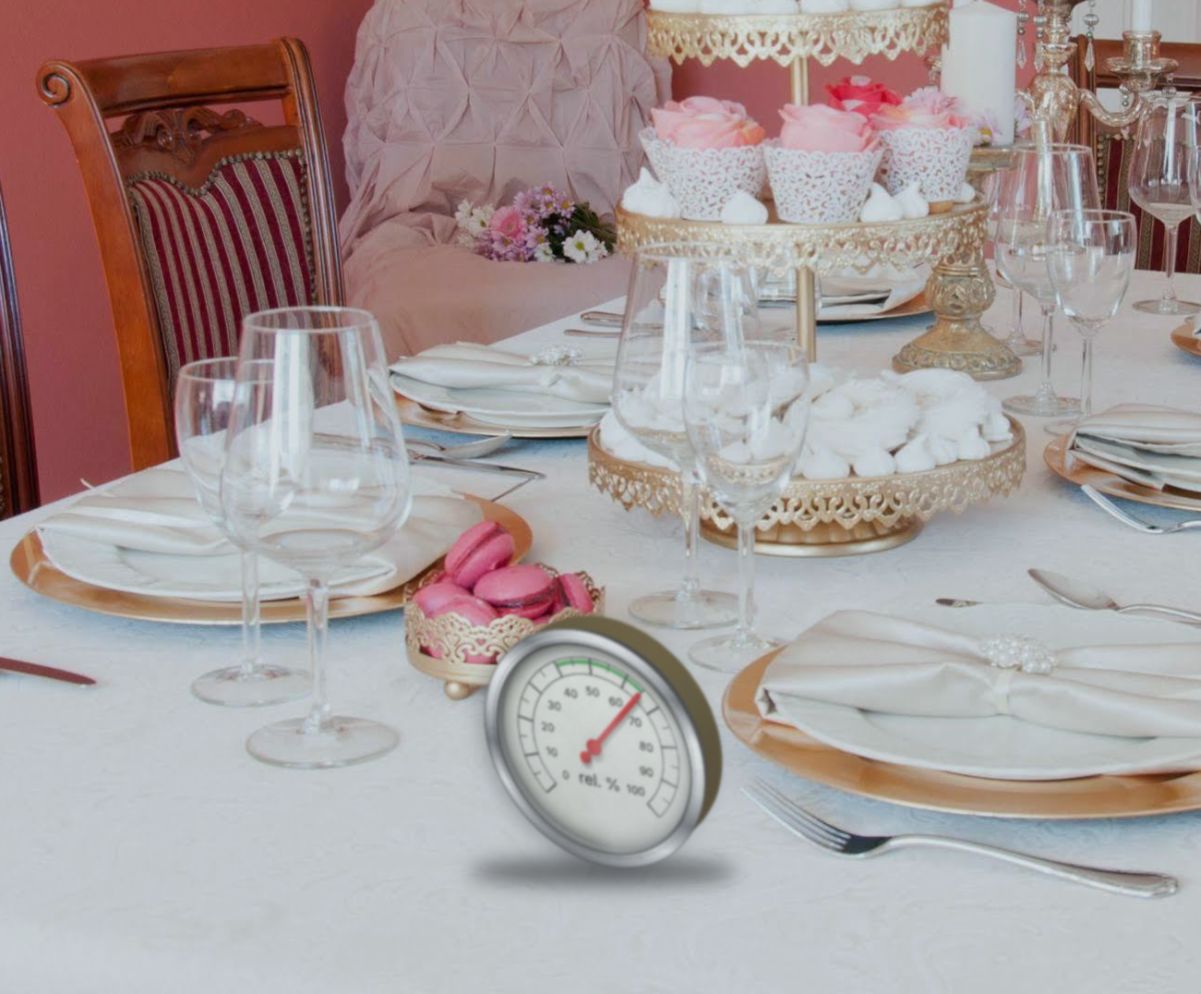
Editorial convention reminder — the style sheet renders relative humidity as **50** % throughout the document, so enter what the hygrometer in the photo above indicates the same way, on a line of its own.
**65** %
